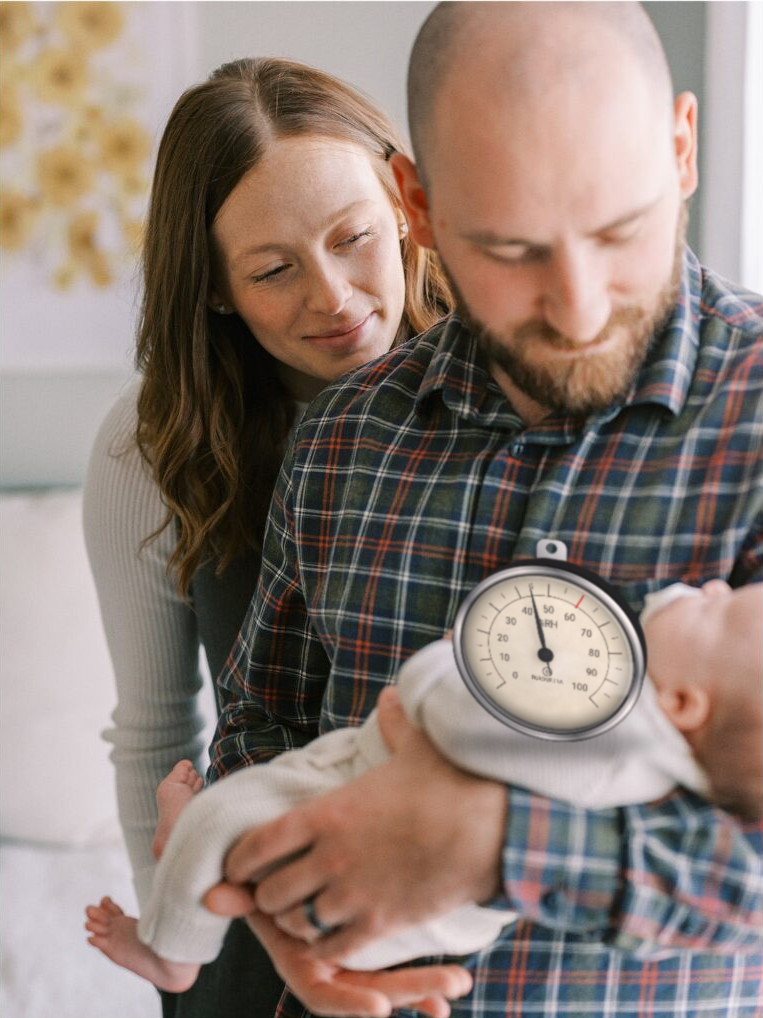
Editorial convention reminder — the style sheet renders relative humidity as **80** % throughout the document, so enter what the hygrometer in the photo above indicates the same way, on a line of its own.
**45** %
